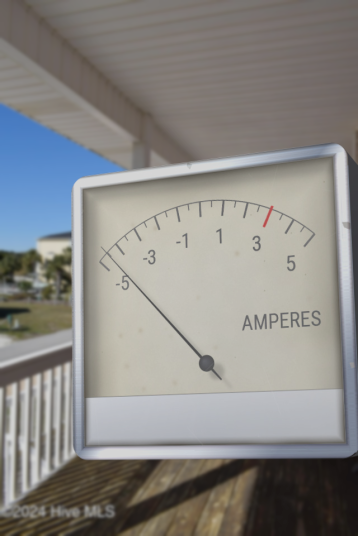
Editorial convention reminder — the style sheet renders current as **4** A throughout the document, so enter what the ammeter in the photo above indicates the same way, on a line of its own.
**-4.5** A
